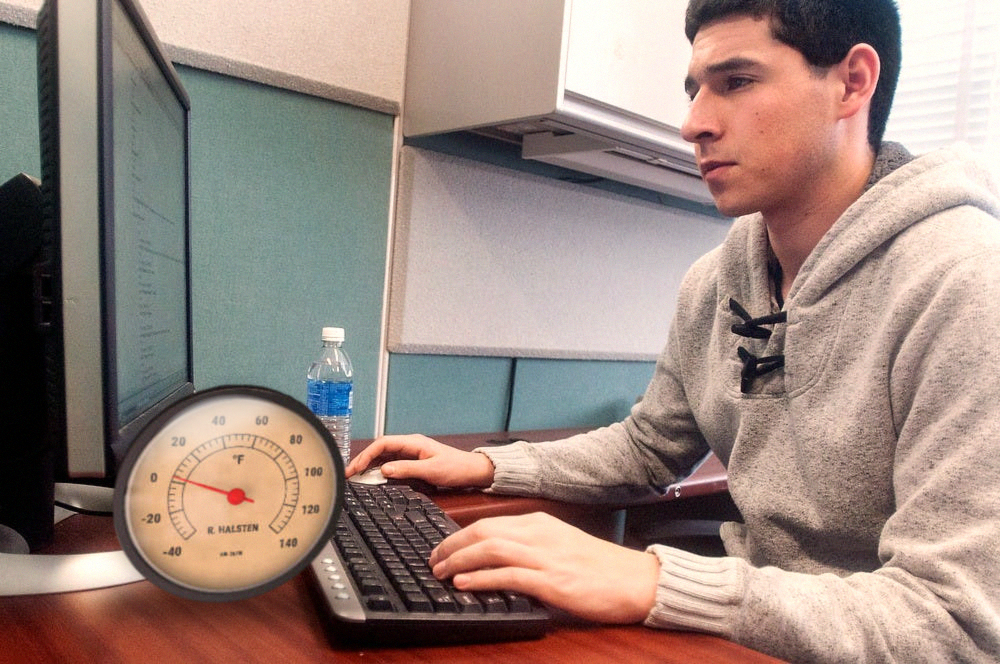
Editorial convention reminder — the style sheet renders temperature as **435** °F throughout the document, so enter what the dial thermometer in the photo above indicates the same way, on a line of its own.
**4** °F
